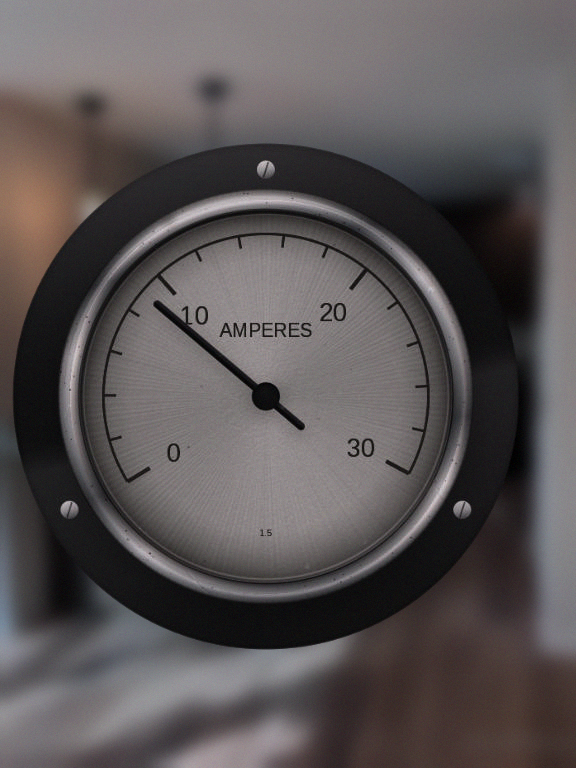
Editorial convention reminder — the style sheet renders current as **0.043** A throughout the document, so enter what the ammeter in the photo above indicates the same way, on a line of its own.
**9** A
